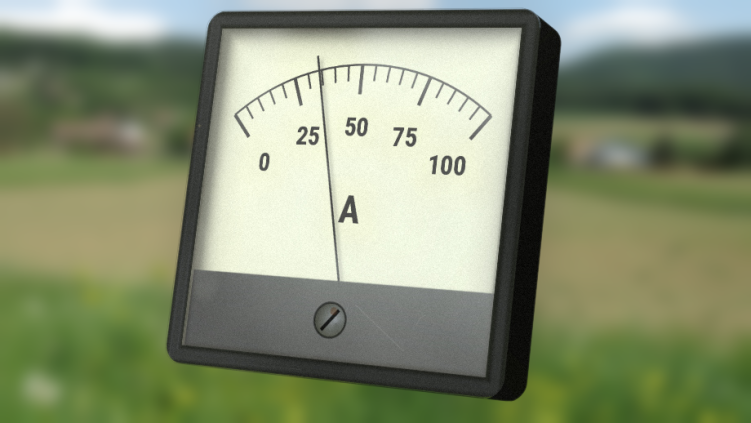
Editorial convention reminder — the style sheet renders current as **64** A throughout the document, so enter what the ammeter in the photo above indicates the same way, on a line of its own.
**35** A
